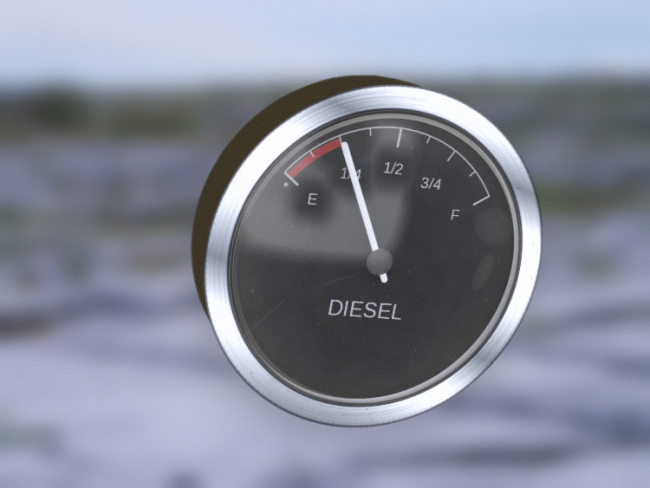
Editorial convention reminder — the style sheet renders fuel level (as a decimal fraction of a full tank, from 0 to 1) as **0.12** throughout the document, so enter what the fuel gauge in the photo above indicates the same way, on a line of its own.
**0.25**
